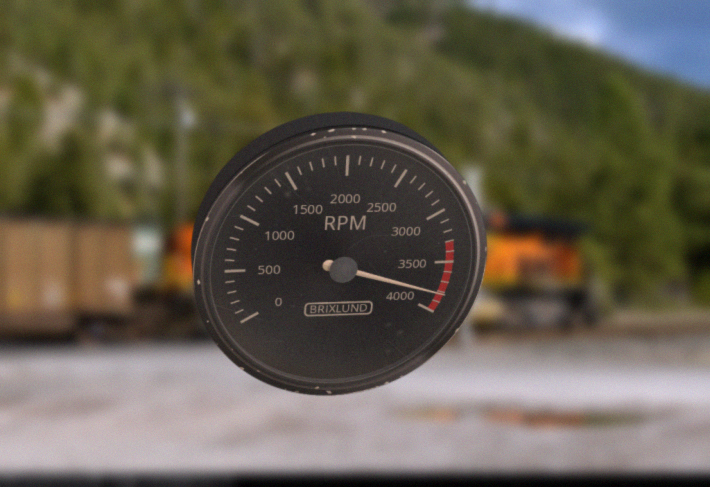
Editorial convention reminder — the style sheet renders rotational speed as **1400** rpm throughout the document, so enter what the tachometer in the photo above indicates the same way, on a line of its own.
**3800** rpm
